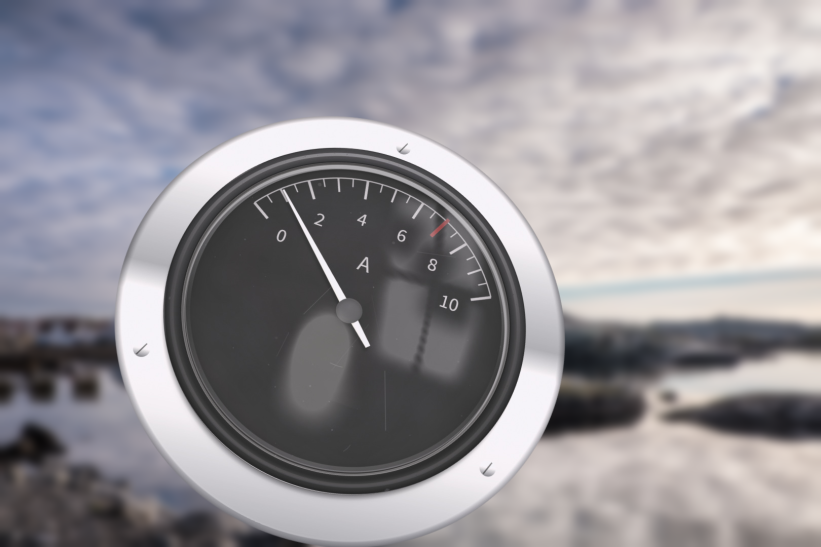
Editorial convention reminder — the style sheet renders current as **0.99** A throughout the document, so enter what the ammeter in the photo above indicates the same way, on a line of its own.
**1** A
